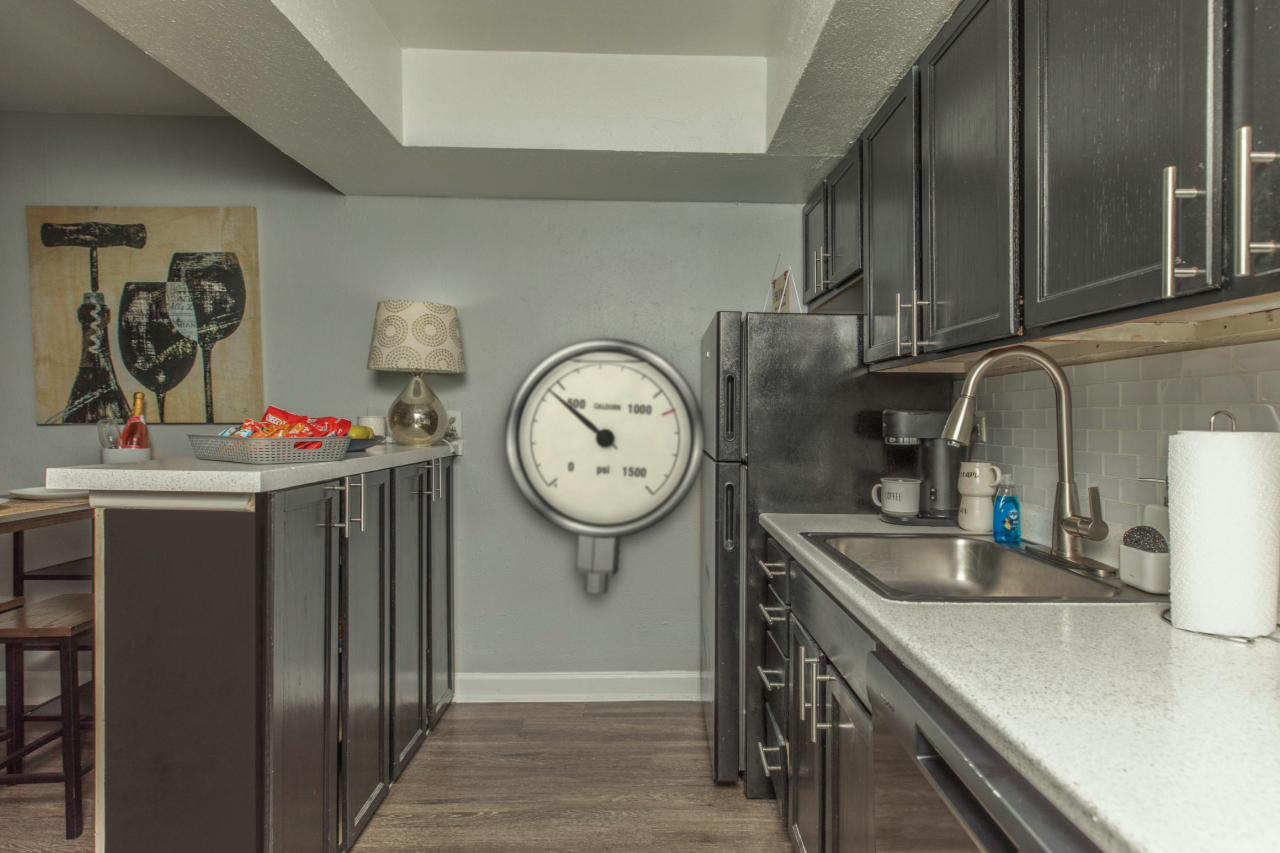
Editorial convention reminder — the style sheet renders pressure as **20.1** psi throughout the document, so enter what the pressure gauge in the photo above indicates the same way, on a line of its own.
**450** psi
